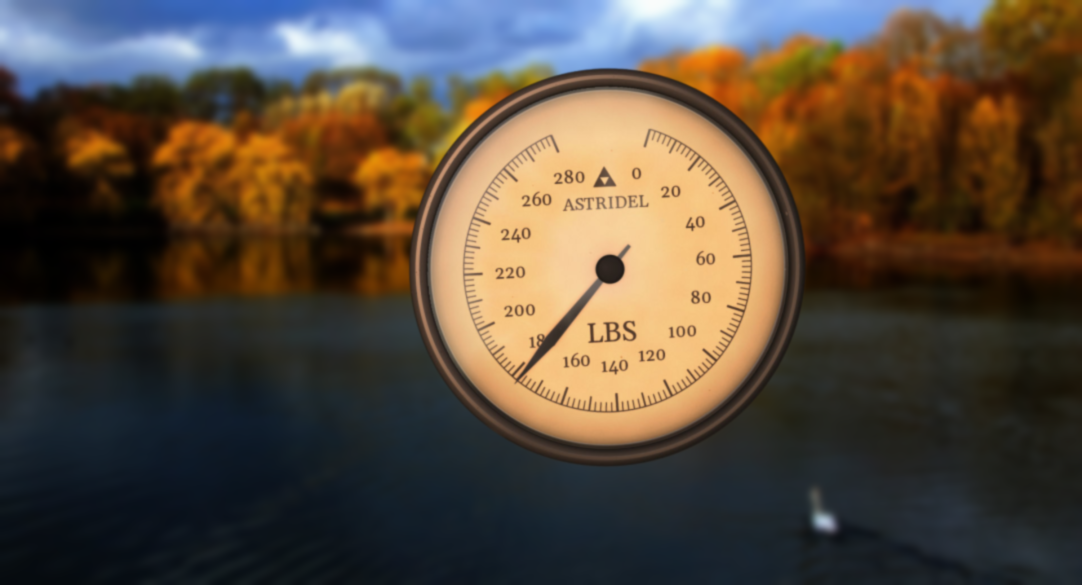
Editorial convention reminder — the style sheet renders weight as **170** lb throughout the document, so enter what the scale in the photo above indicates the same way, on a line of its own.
**178** lb
